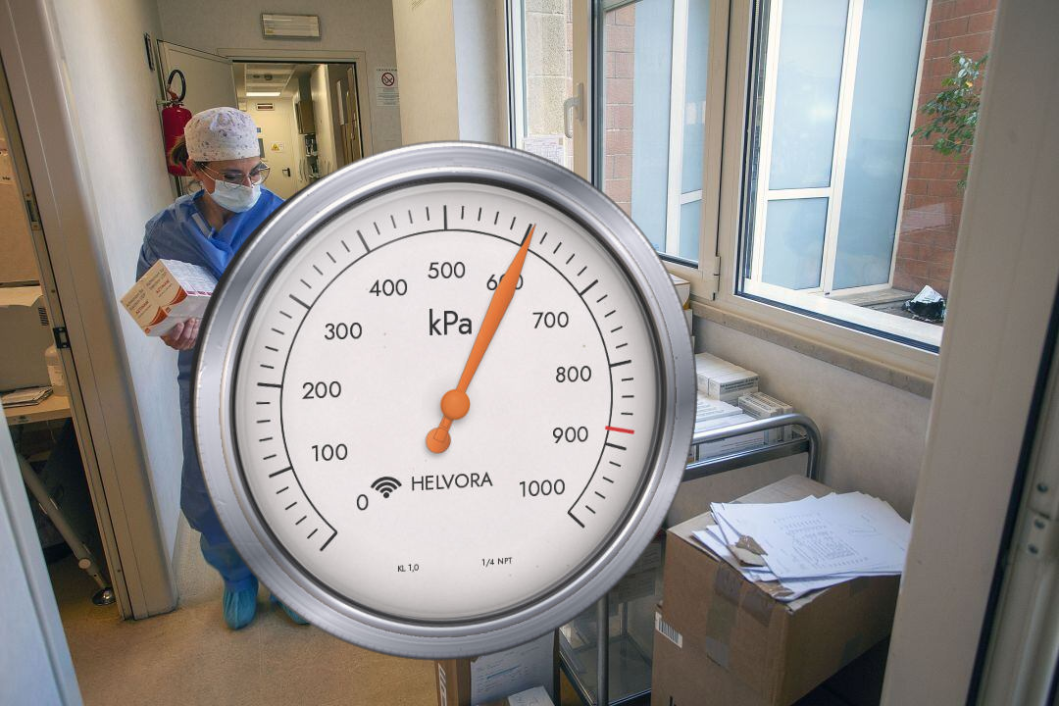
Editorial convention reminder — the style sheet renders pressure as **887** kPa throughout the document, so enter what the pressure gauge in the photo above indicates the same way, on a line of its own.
**600** kPa
